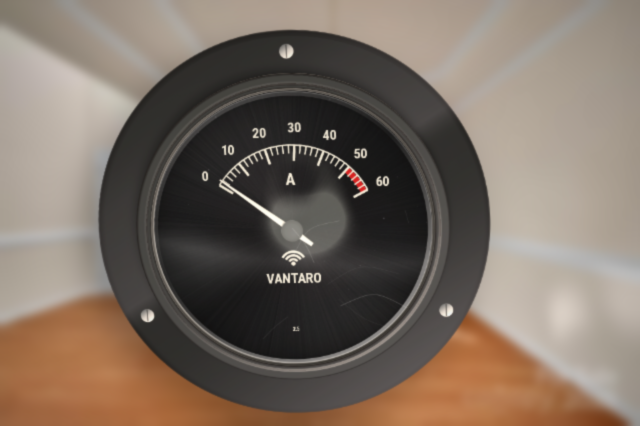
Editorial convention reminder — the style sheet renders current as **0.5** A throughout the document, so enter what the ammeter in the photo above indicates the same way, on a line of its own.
**2** A
